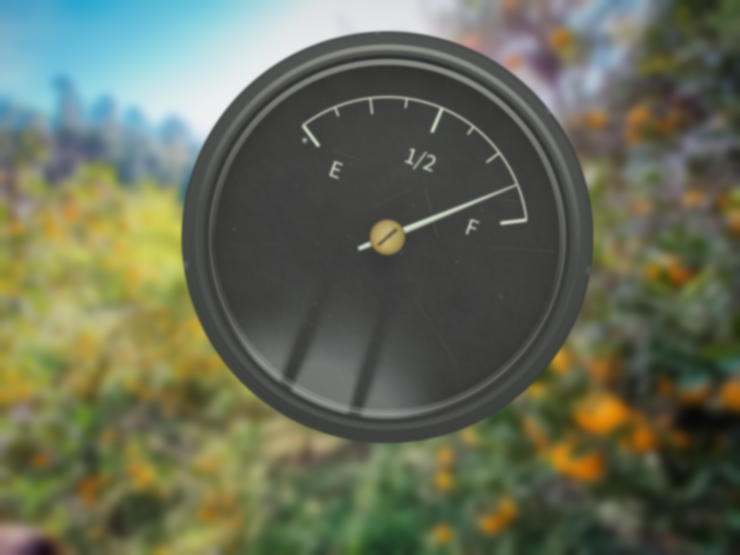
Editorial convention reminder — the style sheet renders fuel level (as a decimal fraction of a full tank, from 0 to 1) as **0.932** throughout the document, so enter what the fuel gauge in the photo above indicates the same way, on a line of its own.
**0.875**
